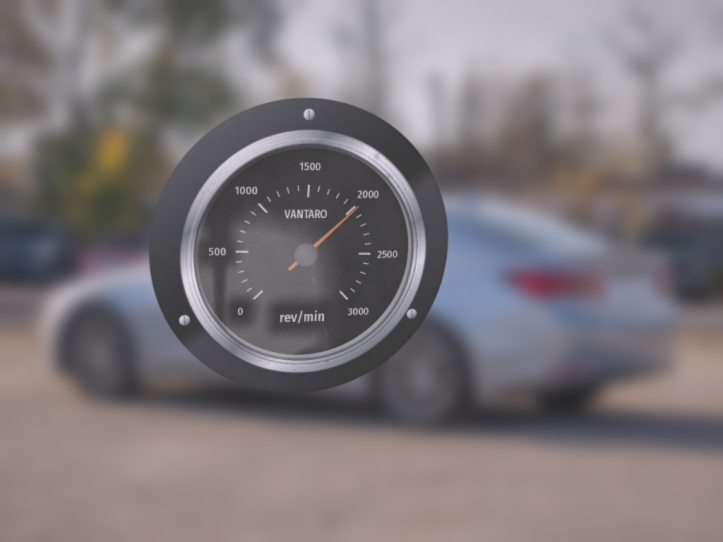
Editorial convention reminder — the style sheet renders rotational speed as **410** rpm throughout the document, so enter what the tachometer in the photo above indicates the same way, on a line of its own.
**2000** rpm
